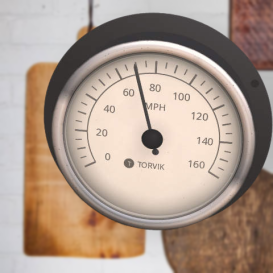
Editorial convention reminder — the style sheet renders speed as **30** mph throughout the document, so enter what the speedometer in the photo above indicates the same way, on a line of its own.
**70** mph
